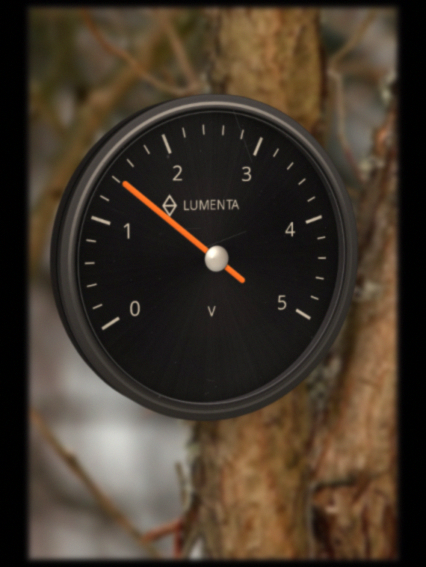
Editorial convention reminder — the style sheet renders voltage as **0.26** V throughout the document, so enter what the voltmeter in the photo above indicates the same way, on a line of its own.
**1.4** V
